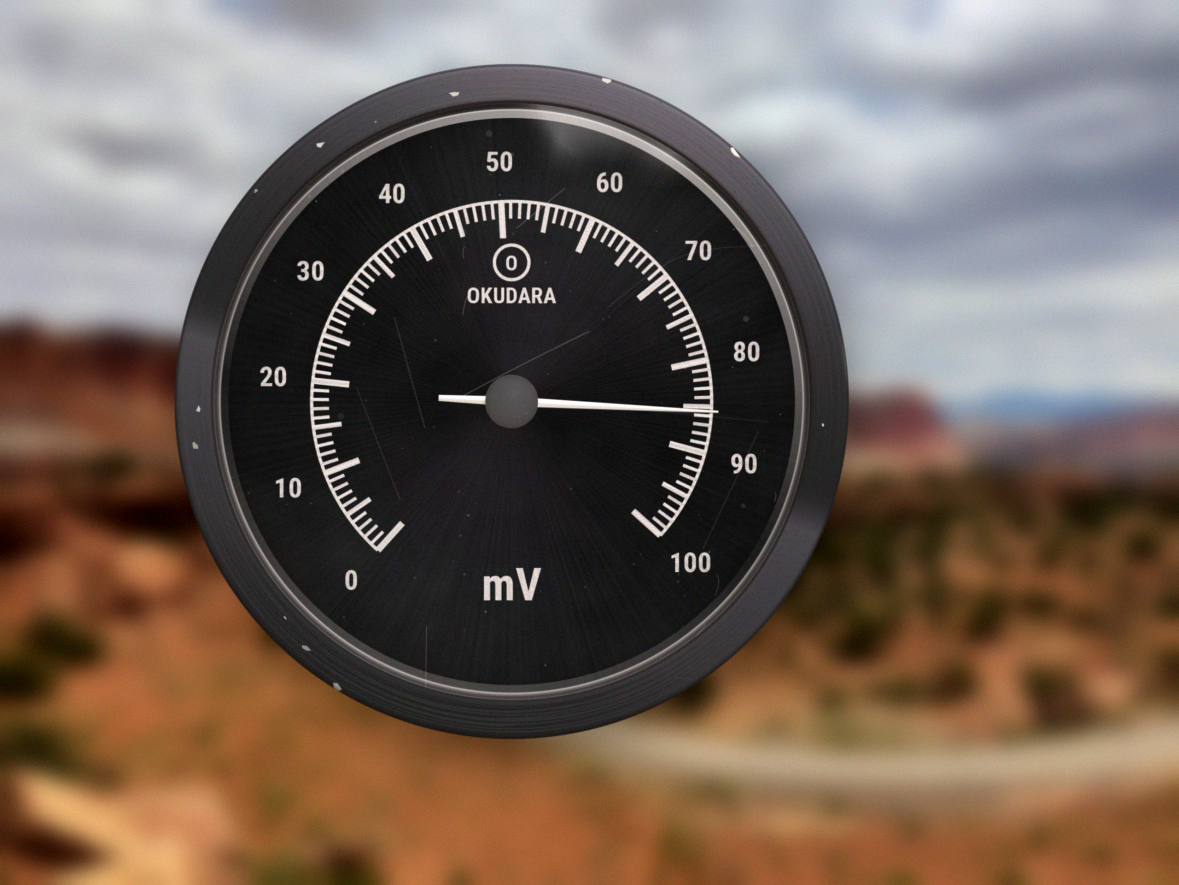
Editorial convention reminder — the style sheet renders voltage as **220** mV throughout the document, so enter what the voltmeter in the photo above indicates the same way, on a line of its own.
**85.5** mV
